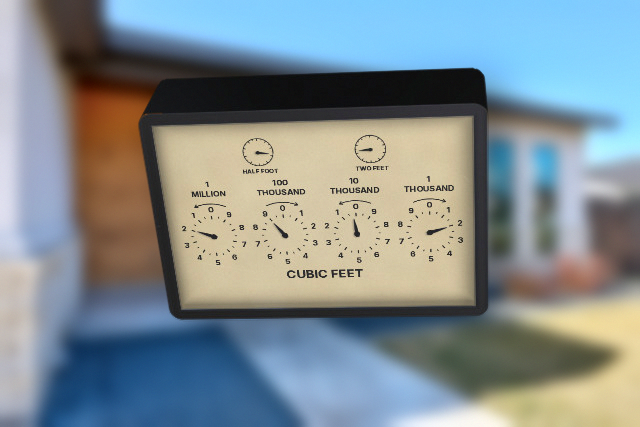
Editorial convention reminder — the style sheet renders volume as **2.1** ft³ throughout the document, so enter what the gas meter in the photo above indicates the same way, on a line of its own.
**190200** ft³
